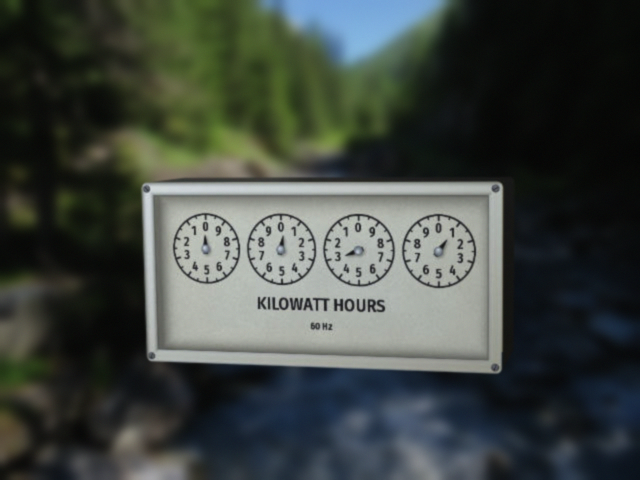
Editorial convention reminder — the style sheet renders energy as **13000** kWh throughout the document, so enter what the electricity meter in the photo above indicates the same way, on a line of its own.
**31** kWh
